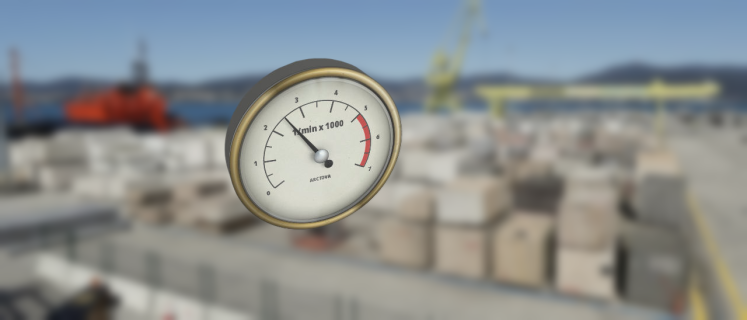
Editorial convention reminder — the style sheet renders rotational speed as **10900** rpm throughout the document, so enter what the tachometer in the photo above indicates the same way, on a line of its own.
**2500** rpm
